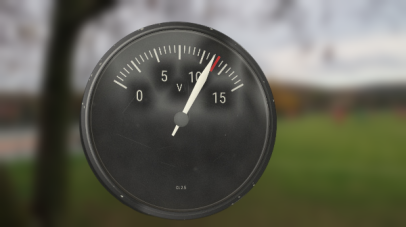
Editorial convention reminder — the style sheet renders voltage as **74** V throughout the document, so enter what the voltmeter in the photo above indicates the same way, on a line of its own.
**11** V
